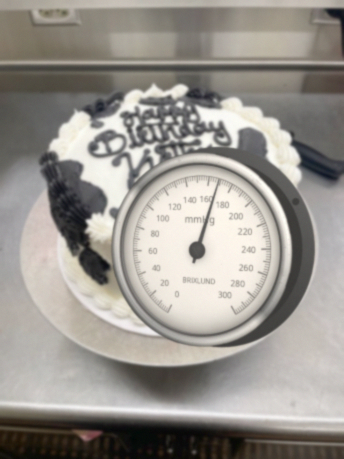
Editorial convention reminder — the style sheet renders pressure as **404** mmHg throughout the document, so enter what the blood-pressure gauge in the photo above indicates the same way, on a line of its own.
**170** mmHg
